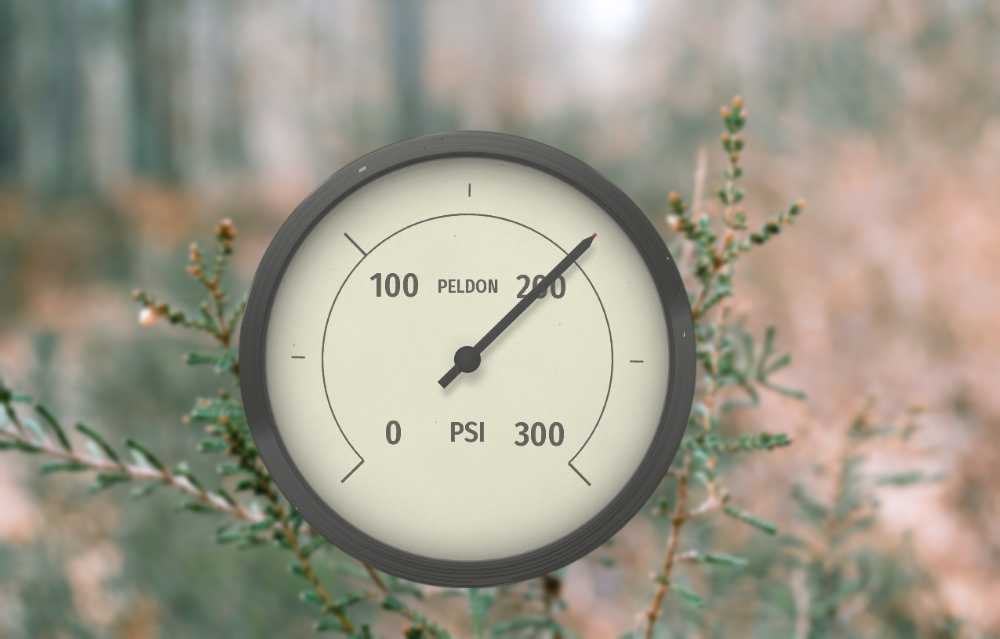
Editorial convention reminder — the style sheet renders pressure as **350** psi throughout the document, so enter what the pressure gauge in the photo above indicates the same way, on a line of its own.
**200** psi
